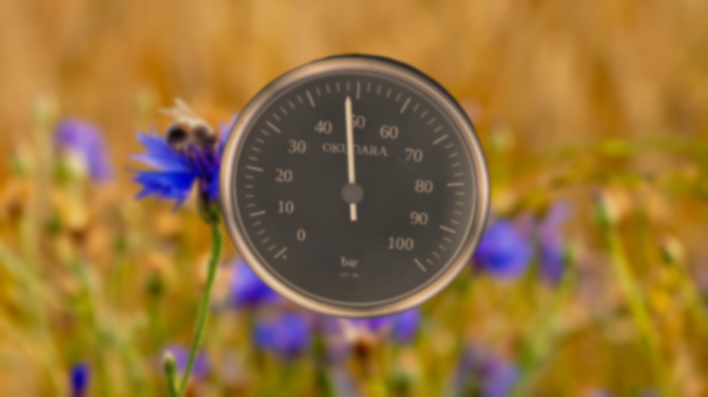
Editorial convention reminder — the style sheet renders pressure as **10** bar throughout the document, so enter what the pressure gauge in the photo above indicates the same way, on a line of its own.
**48** bar
